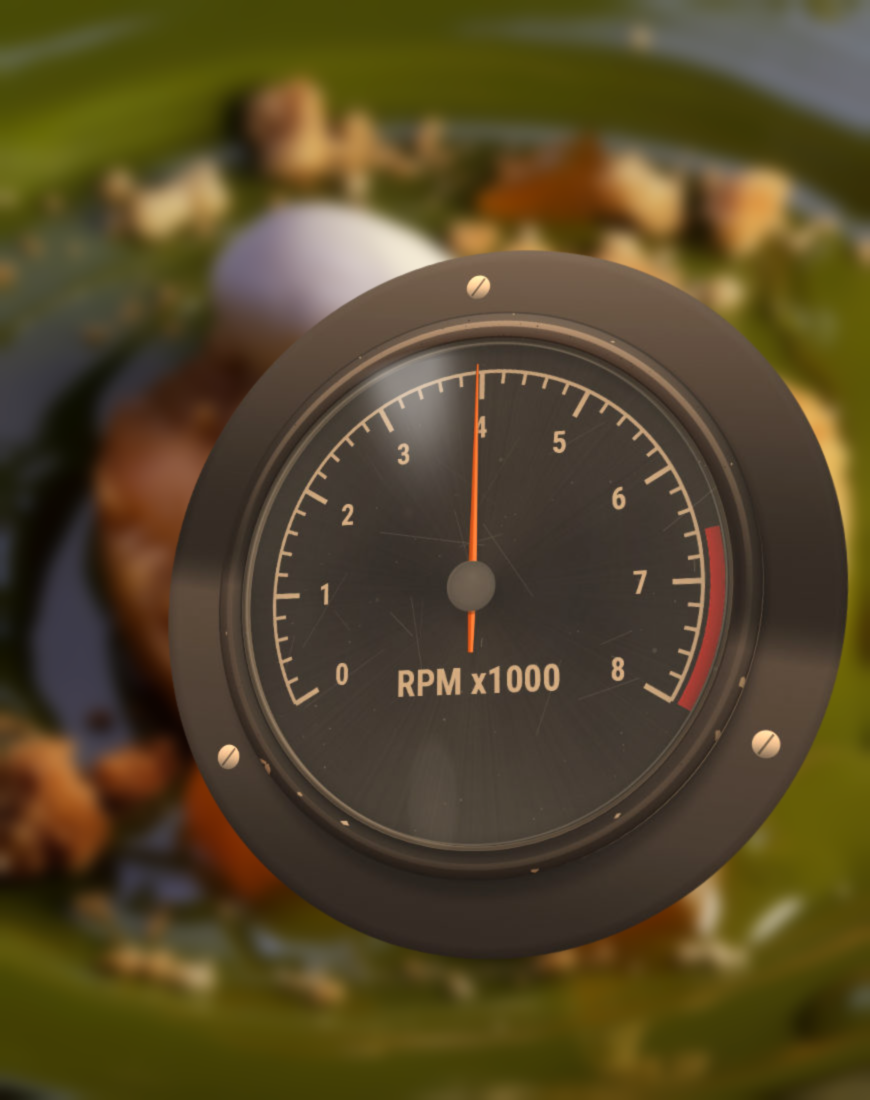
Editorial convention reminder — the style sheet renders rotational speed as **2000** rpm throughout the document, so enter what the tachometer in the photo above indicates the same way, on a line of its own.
**4000** rpm
